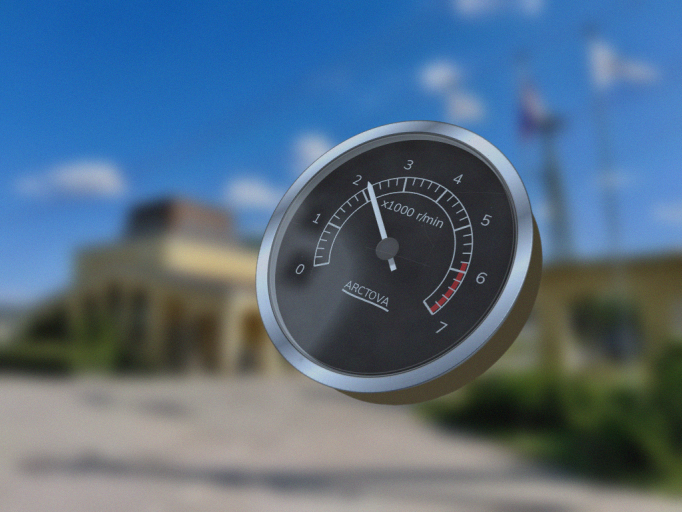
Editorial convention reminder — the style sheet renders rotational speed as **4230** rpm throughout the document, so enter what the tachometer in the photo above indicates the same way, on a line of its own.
**2200** rpm
